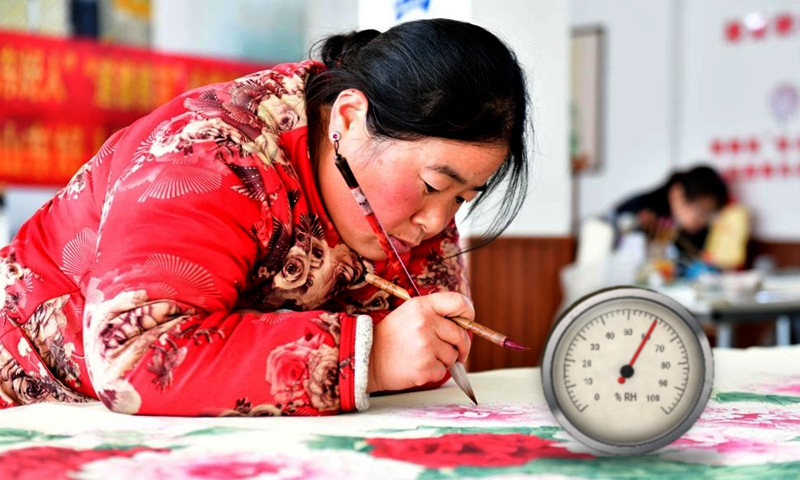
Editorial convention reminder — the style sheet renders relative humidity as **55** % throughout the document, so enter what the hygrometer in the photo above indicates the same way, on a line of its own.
**60** %
